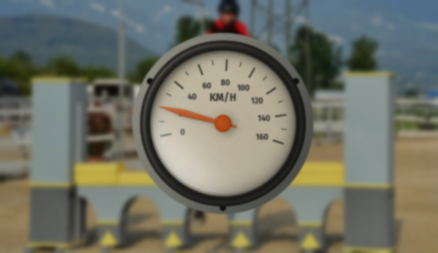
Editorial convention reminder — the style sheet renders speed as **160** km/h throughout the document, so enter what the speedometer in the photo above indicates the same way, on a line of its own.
**20** km/h
